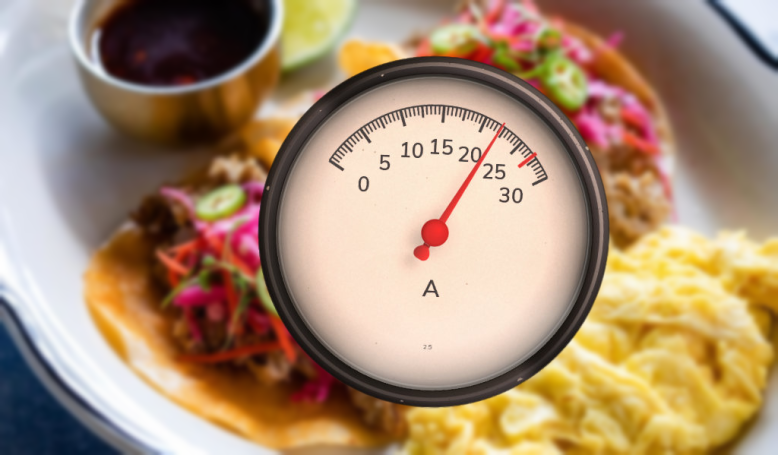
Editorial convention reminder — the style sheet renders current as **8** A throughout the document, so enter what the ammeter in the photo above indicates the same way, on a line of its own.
**22** A
